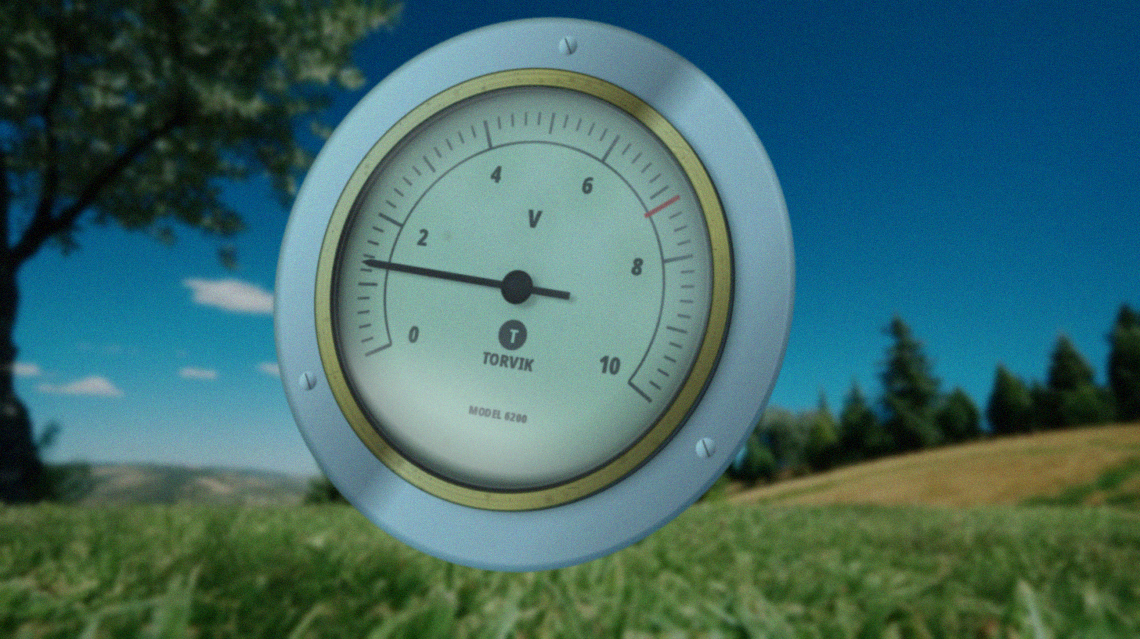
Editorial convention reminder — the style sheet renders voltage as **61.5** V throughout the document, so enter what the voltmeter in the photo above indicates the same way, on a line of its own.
**1.3** V
